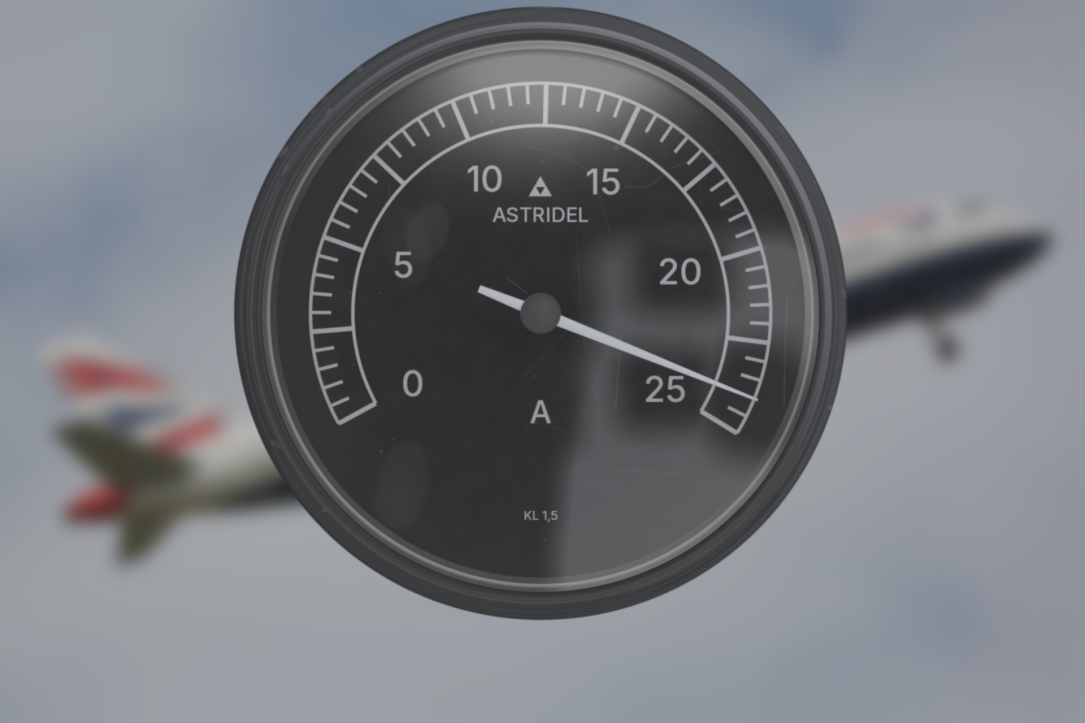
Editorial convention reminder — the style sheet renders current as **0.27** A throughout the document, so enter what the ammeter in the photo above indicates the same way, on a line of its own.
**24** A
